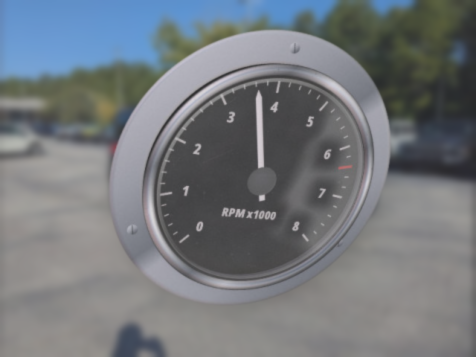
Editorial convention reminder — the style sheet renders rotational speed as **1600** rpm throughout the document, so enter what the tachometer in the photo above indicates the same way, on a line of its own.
**3600** rpm
